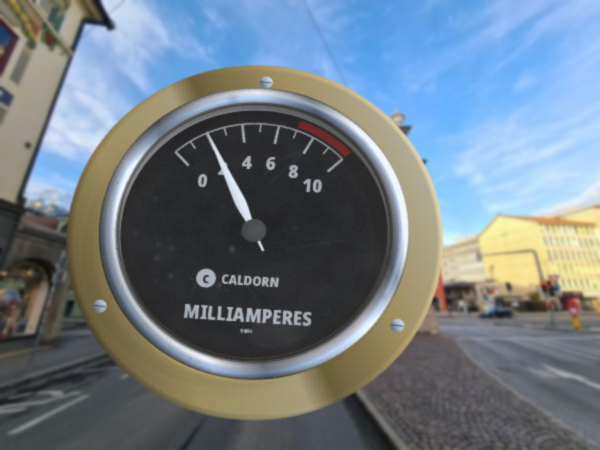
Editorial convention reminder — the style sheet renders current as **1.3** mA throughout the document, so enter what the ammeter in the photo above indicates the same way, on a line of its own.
**2** mA
